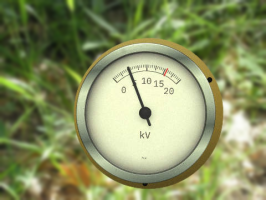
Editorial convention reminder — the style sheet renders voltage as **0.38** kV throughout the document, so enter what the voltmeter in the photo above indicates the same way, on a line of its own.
**5** kV
